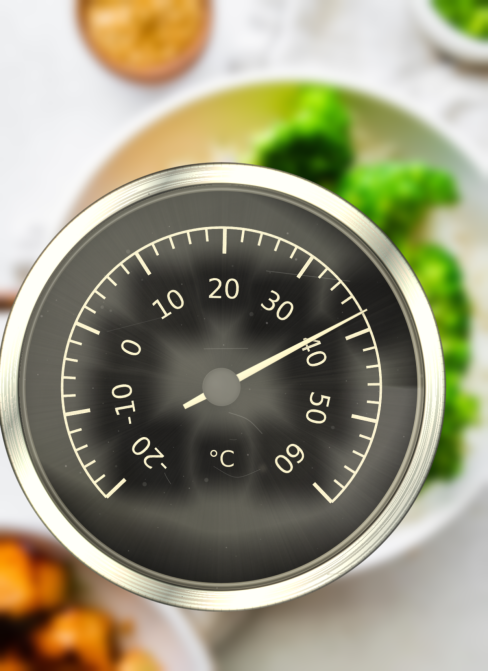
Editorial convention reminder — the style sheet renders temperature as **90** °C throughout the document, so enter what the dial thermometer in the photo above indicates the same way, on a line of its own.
**38** °C
